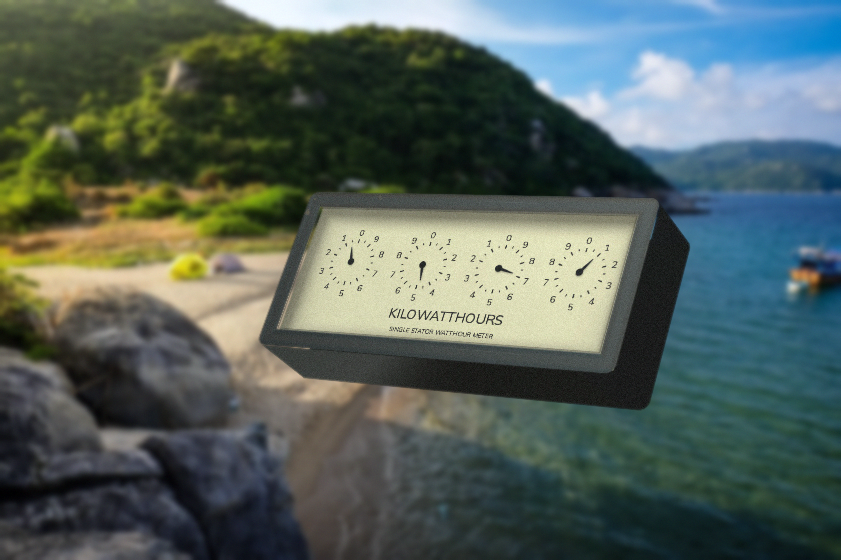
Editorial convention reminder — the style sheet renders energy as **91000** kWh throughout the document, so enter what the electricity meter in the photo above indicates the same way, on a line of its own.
**471** kWh
